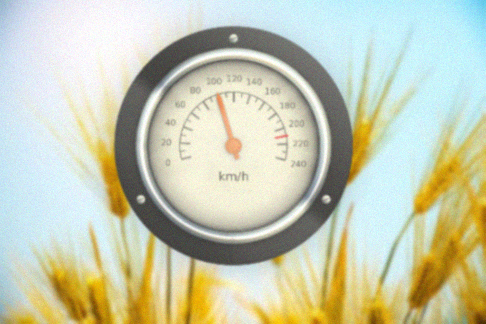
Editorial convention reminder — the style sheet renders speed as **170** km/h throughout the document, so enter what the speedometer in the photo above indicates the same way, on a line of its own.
**100** km/h
